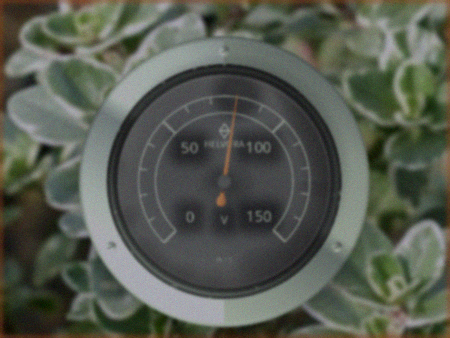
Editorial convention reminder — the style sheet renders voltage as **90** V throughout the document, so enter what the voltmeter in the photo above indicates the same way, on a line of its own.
**80** V
